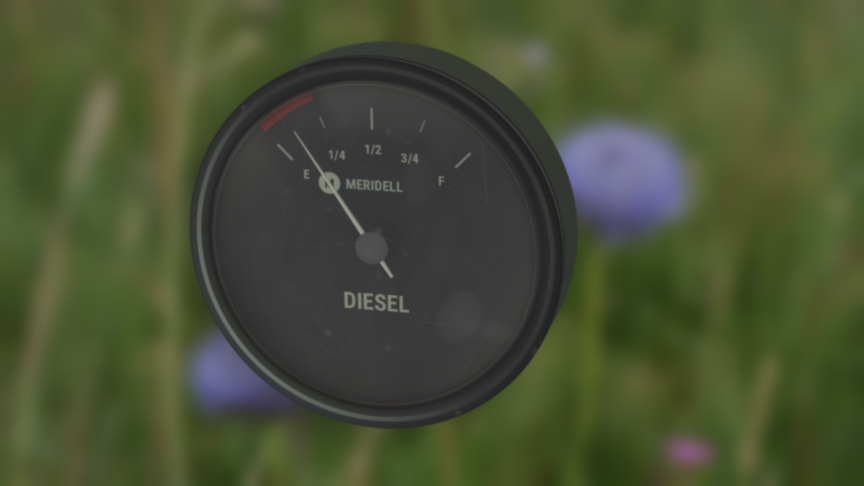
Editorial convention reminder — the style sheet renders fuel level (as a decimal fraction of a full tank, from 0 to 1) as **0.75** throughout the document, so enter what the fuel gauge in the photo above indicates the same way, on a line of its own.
**0.125**
